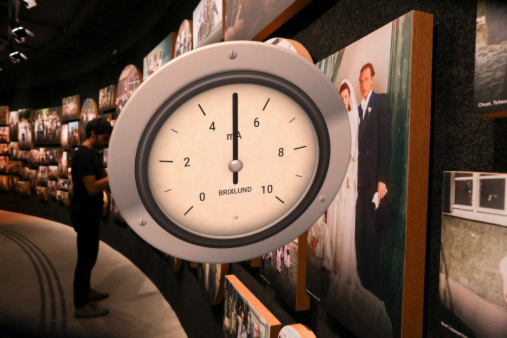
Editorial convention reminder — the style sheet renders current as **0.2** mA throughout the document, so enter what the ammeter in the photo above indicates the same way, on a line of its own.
**5** mA
